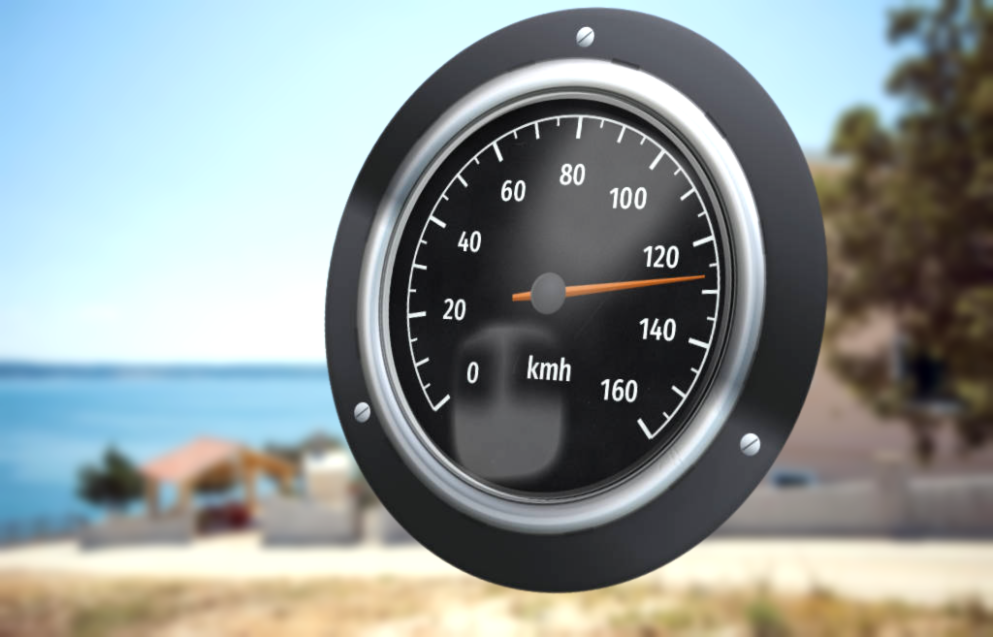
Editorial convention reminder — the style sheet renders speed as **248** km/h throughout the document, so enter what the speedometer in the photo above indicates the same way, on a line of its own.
**127.5** km/h
